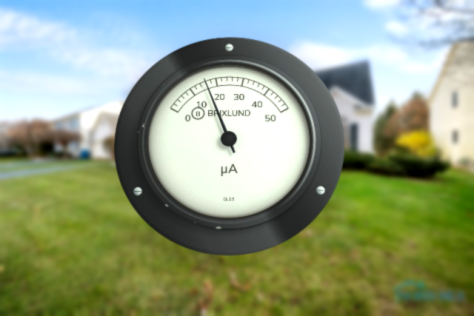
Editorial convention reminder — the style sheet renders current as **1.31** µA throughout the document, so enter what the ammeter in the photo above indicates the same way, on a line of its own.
**16** µA
